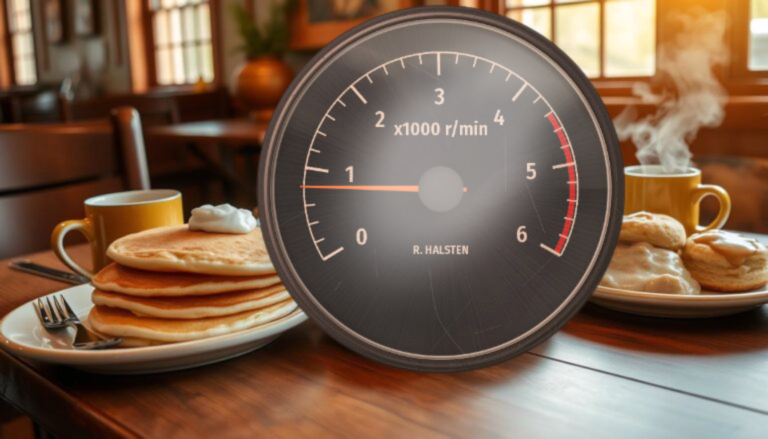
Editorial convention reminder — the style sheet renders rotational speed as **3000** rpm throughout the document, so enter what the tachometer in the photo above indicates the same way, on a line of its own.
**800** rpm
